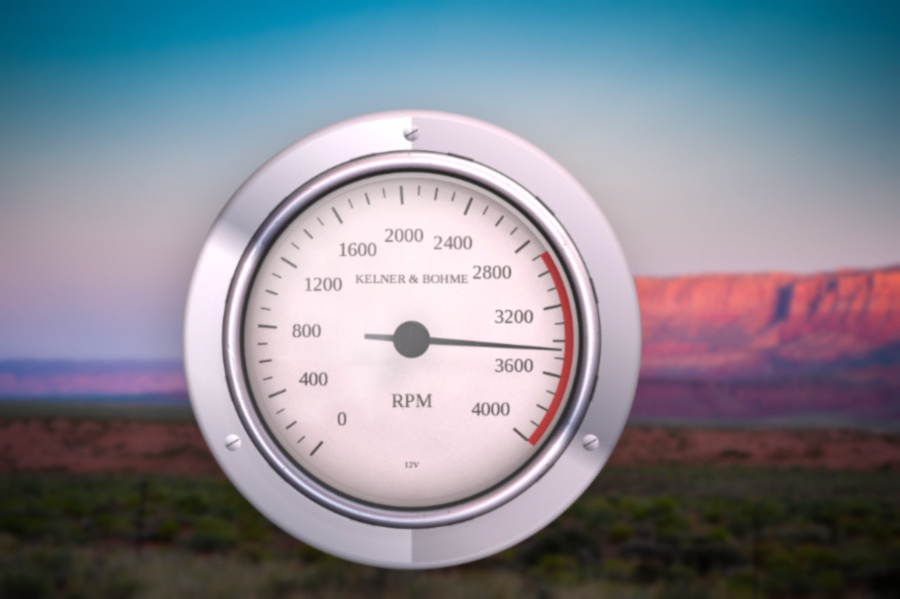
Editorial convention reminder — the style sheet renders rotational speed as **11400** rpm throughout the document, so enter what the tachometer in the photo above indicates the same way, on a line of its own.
**3450** rpm
